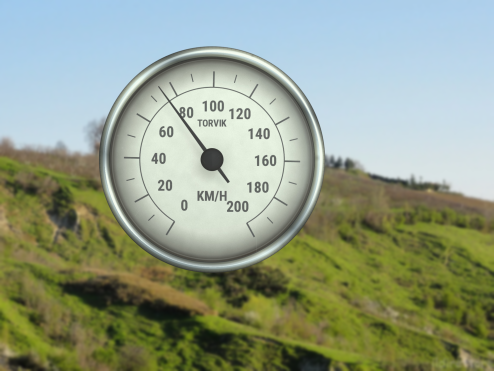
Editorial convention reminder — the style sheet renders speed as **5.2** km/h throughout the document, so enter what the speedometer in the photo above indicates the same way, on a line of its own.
**75** km/h
